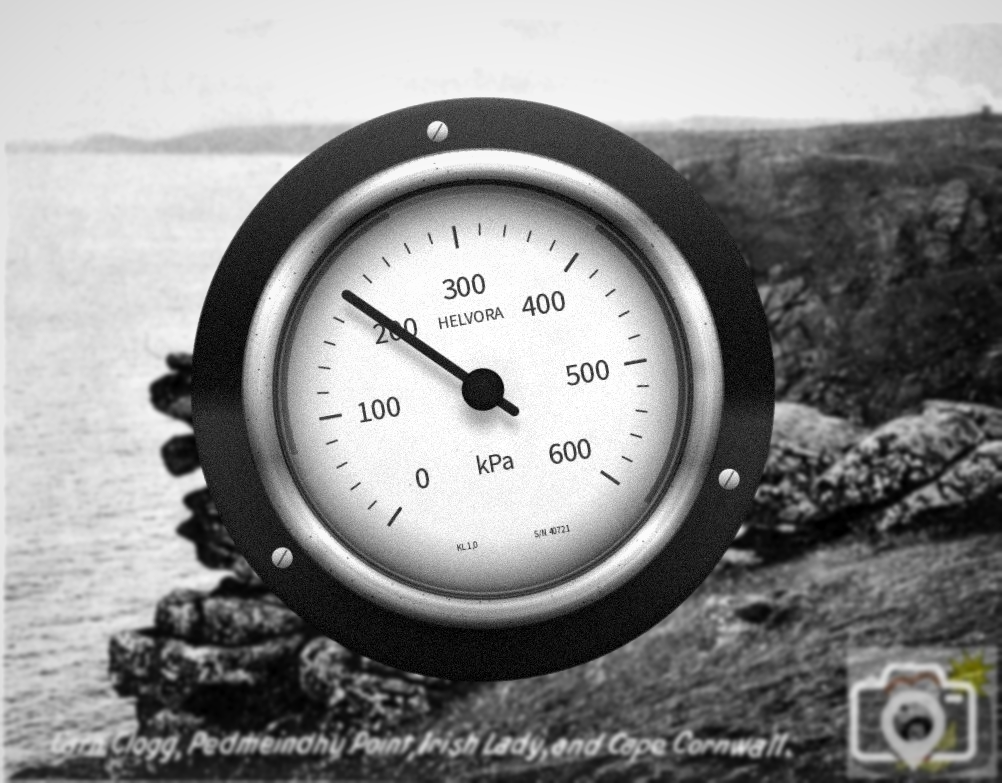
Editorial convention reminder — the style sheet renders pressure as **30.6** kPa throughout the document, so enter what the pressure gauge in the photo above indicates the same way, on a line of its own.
**200** kPa
